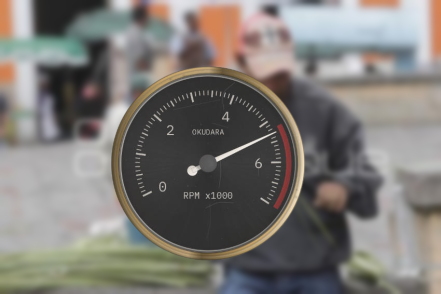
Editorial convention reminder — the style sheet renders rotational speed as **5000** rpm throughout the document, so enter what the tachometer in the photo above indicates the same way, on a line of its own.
**5300** rpm
